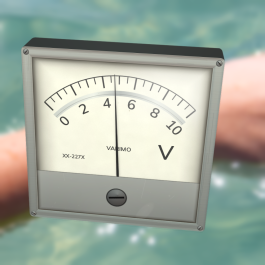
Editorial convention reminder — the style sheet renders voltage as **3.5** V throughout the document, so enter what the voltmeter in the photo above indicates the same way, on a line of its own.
**4.75** V
